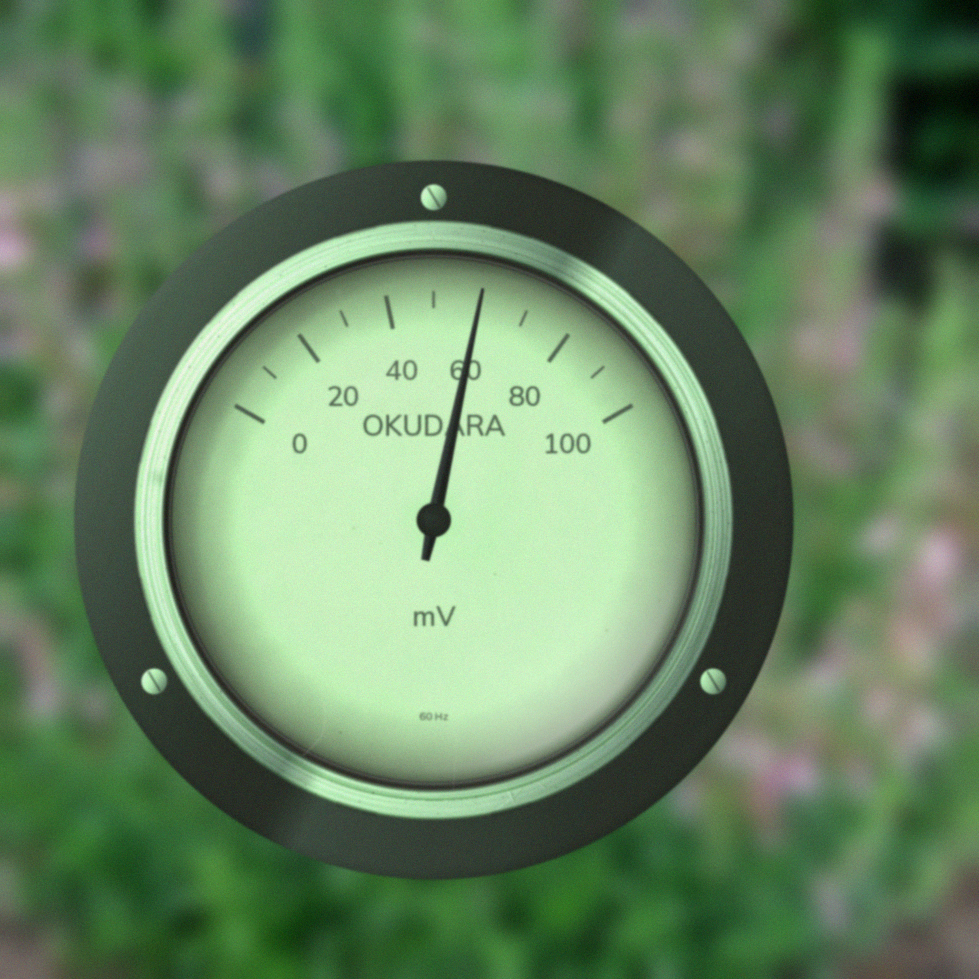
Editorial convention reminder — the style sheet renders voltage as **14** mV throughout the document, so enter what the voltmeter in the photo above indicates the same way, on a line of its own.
**60** mV
